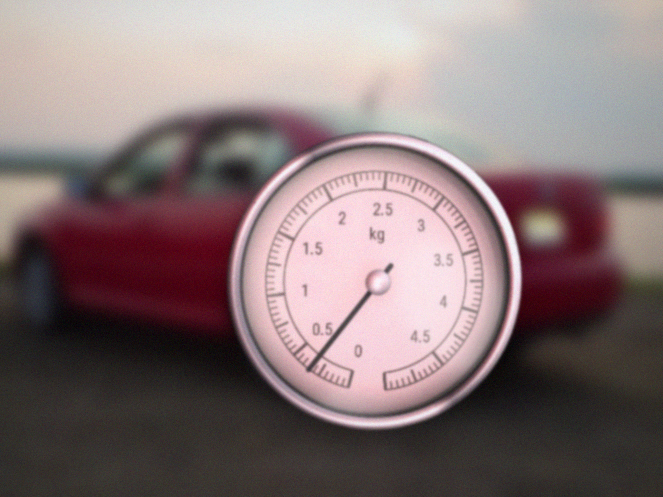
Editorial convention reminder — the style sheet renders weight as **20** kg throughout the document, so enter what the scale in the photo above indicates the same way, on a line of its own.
**0.35** kg
